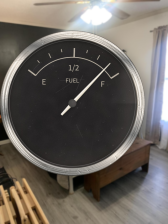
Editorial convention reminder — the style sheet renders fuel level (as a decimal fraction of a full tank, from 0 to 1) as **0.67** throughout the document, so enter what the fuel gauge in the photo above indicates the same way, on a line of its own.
**0.875**
